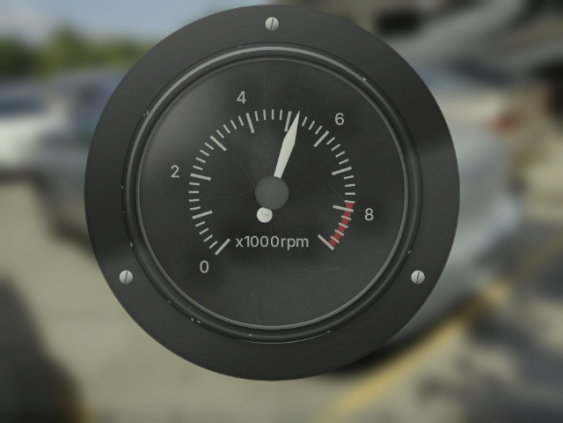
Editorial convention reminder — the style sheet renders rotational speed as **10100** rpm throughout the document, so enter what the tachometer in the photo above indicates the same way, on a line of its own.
**5200** rpm
